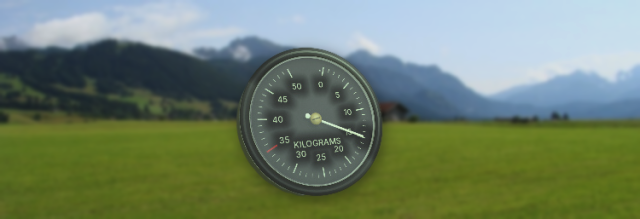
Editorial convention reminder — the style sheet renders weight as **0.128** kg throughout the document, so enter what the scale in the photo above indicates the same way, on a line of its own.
**15** kg
